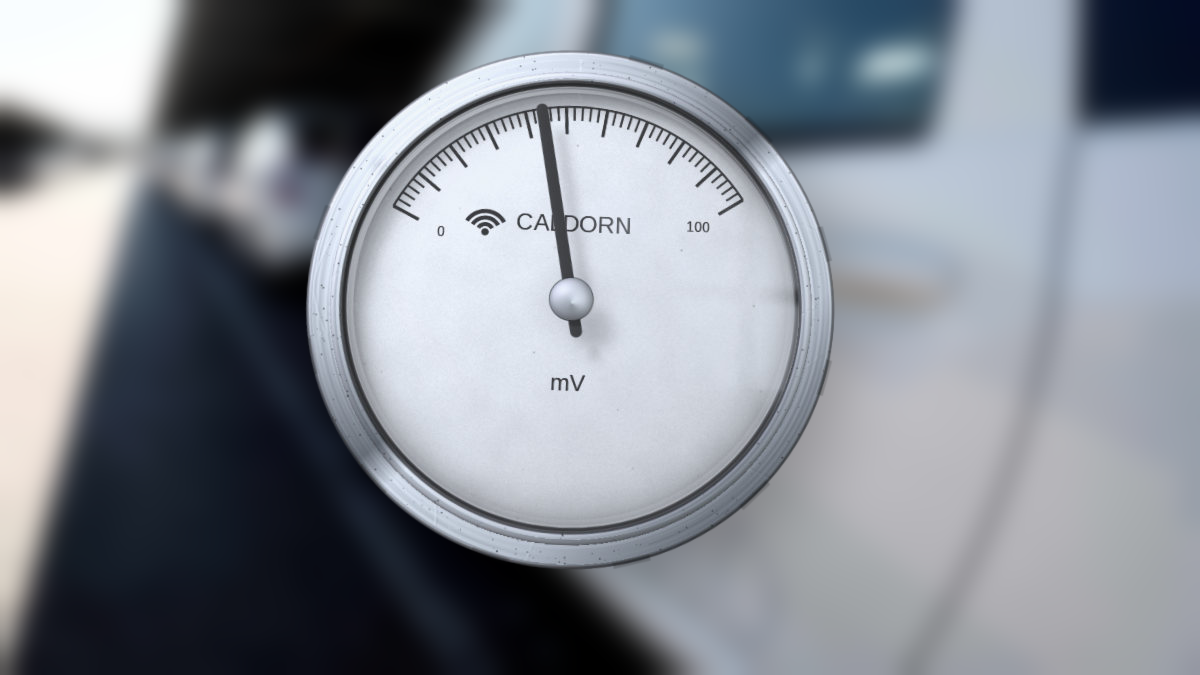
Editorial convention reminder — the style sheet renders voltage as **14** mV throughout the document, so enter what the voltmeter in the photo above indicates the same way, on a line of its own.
**44** mV
